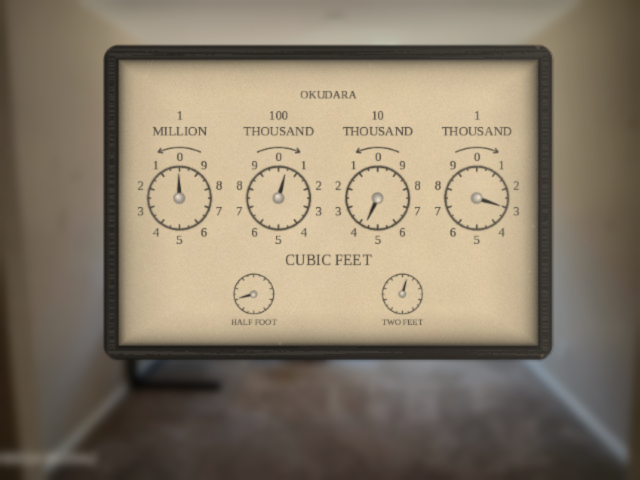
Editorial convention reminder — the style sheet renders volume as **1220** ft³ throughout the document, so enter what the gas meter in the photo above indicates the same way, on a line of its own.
**4300** ft³
